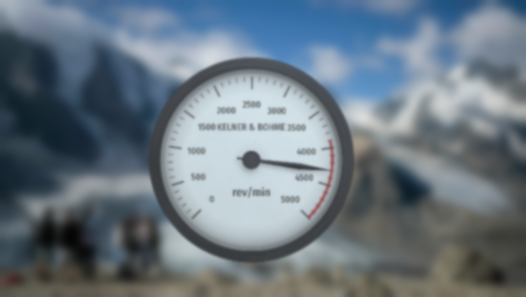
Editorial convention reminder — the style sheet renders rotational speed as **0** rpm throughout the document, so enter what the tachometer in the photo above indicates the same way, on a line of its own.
**4300** rpm
